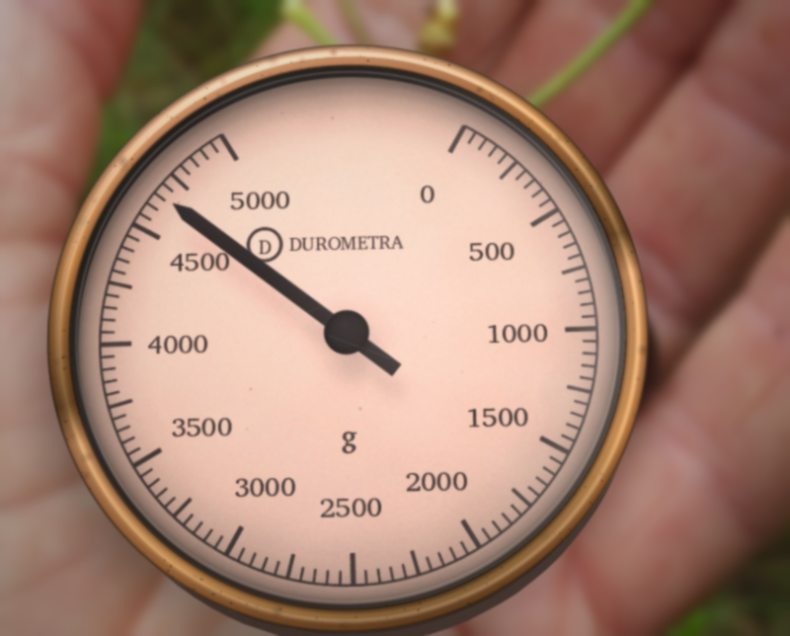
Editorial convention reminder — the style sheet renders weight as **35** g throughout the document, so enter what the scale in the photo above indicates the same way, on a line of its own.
**4650** g
